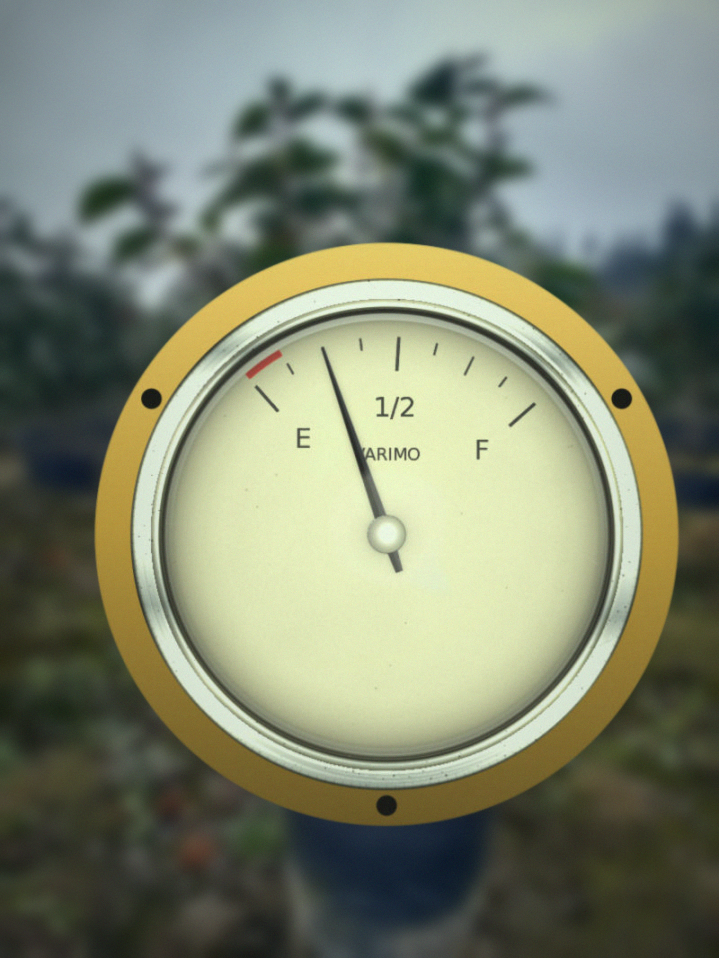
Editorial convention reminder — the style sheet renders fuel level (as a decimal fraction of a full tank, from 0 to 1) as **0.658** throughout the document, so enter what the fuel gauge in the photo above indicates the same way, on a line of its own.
**0.25**
